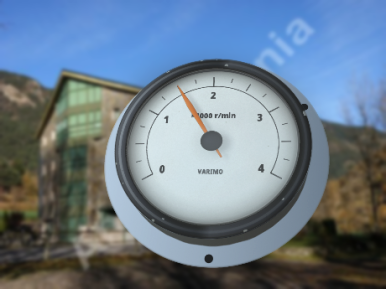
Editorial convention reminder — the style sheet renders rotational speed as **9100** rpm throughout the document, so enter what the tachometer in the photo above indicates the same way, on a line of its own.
**1500** rpm
